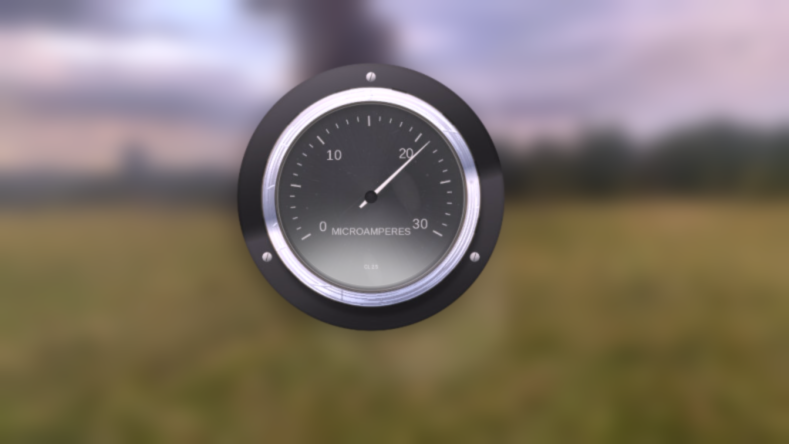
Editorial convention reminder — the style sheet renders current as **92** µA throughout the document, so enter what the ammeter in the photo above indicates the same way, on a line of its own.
**21** µA
